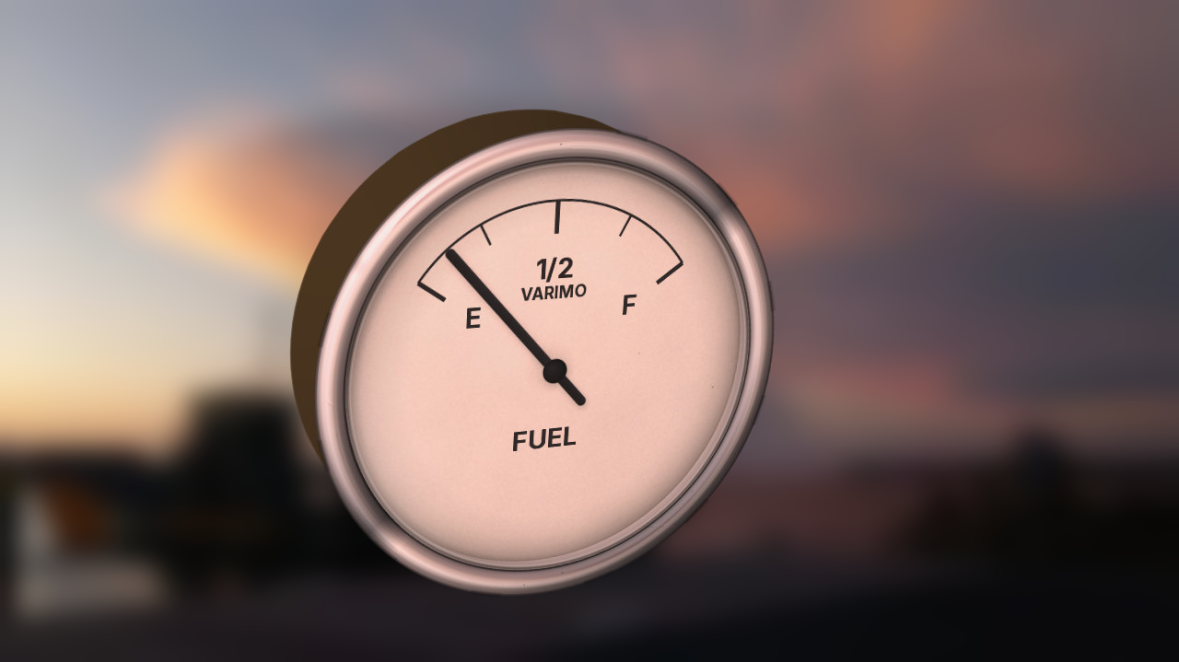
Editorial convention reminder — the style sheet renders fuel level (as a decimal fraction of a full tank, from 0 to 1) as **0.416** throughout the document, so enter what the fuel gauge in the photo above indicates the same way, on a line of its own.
**0.125**
